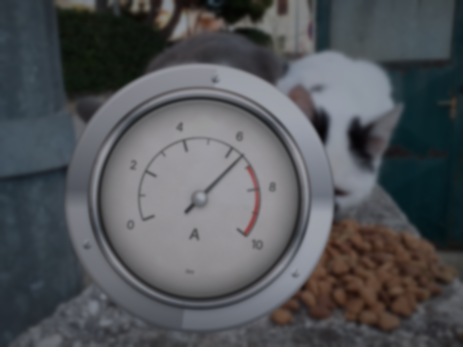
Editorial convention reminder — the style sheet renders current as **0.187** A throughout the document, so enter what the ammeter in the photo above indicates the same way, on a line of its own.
**6.5** A
